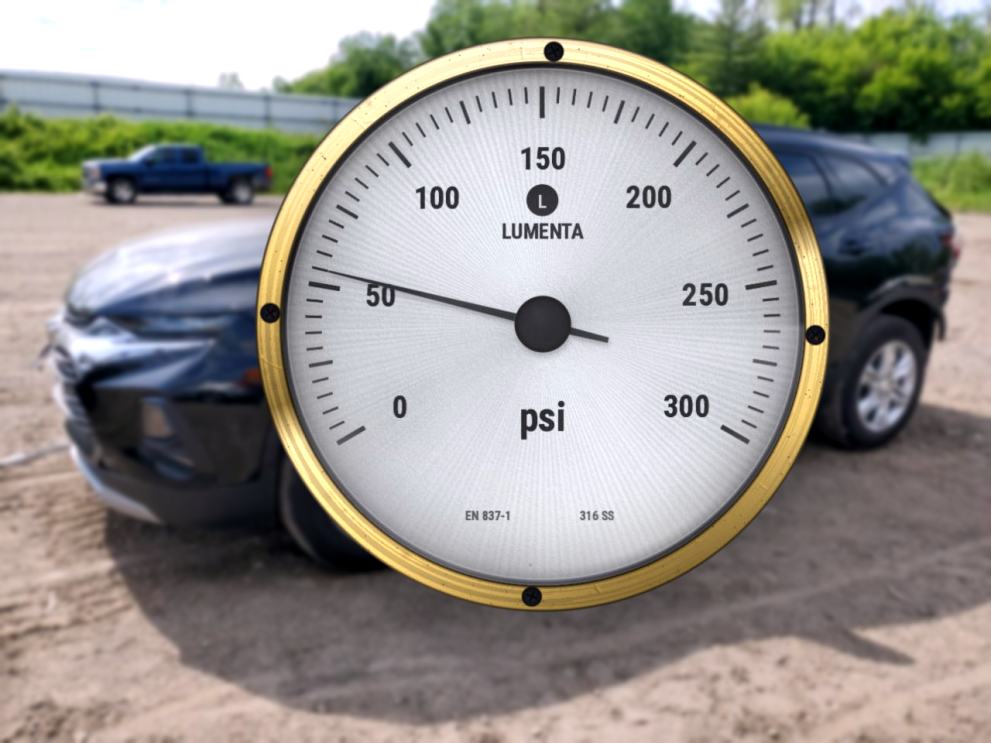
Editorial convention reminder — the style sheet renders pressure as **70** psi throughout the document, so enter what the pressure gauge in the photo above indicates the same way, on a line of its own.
**55** psi
